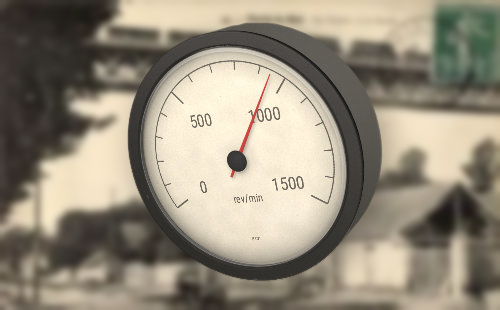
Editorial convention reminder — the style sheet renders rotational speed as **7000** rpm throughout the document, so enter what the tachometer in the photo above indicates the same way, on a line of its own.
**950** rpm
